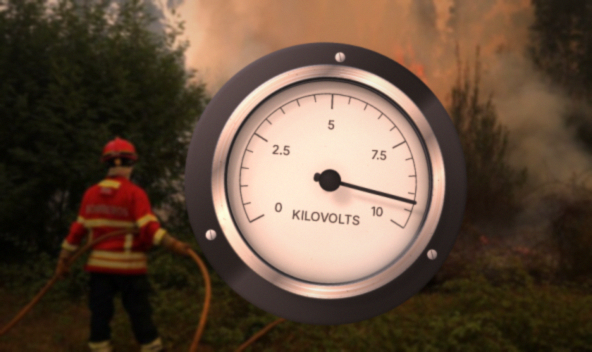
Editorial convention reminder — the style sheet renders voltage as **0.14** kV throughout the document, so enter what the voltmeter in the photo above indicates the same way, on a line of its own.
**9.25** kV
